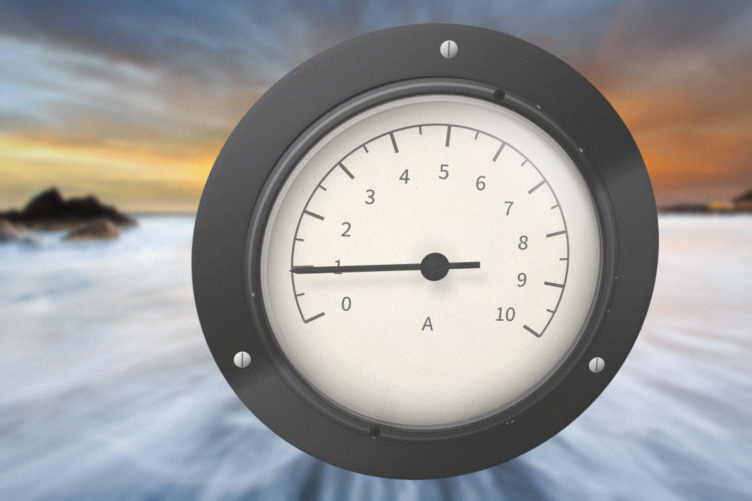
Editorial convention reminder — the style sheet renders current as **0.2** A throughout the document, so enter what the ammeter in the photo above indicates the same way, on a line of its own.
**1** A
